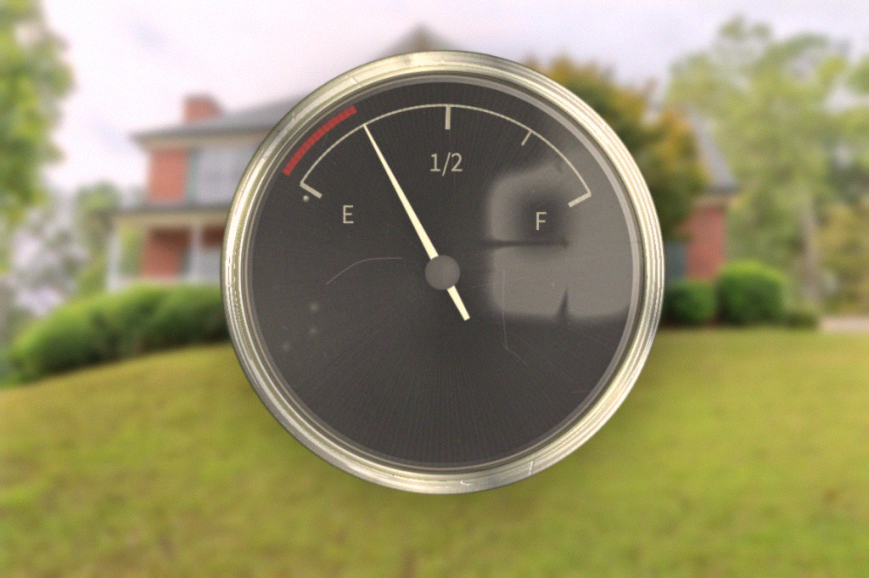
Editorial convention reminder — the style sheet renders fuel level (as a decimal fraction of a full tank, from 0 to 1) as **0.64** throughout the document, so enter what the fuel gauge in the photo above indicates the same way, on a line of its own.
**0.25**
